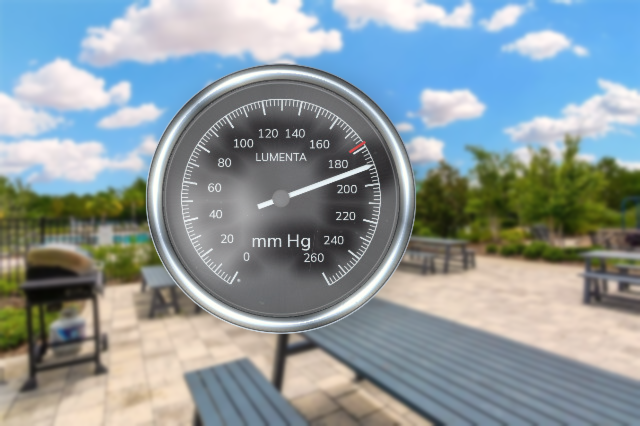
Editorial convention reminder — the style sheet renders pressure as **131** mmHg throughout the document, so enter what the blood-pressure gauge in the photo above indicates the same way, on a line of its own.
**190** mmHg
